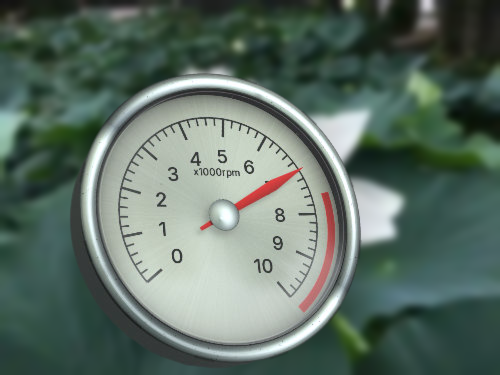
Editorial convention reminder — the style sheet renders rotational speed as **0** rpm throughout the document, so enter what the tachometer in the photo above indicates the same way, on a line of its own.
**7000** rpm
